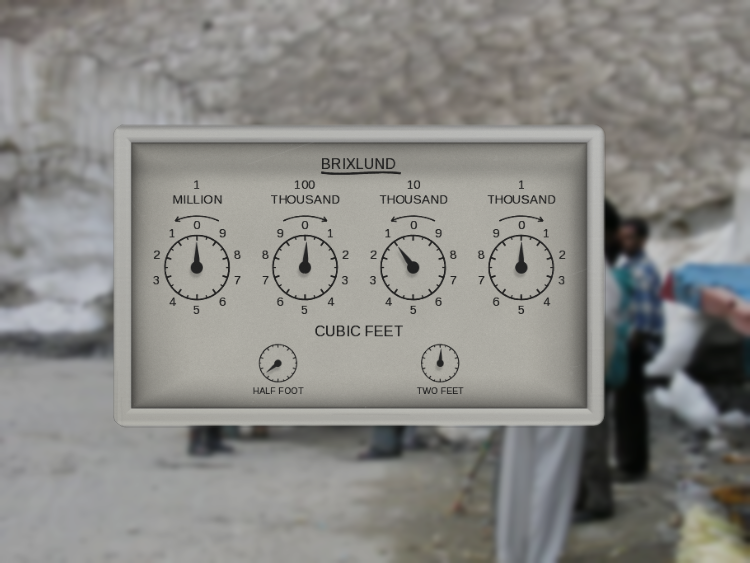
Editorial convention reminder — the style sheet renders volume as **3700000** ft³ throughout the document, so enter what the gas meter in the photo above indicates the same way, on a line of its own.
**1000** ft³
